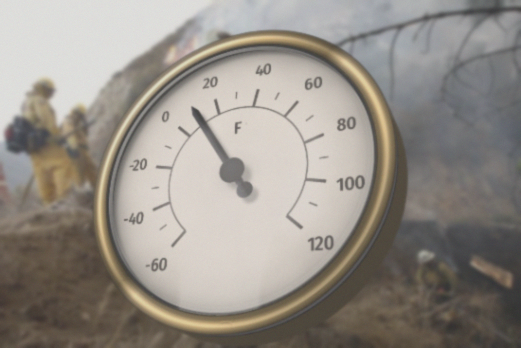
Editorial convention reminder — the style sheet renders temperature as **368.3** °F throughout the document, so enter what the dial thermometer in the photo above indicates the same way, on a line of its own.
**10** °F
